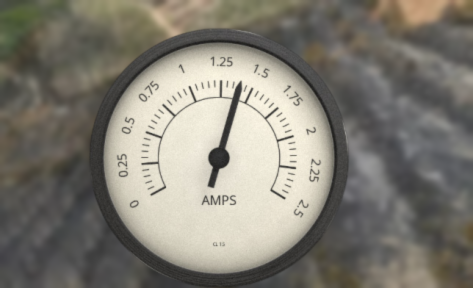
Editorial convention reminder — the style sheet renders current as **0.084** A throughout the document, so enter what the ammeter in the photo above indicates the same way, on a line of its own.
**1.4** A
